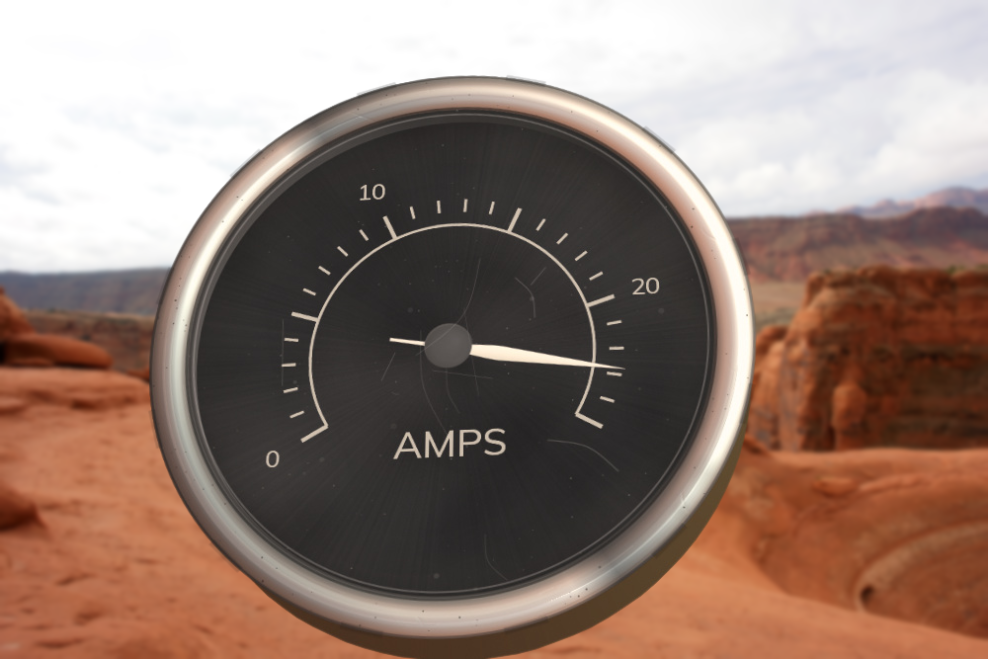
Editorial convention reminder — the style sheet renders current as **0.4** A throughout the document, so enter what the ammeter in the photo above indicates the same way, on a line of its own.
**23** A
